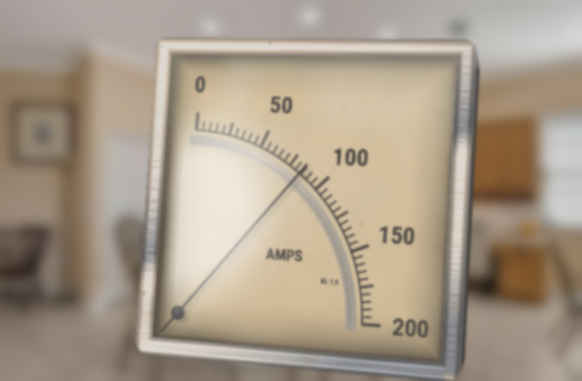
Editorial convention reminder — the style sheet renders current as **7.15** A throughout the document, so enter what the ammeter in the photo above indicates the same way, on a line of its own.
**85** A
